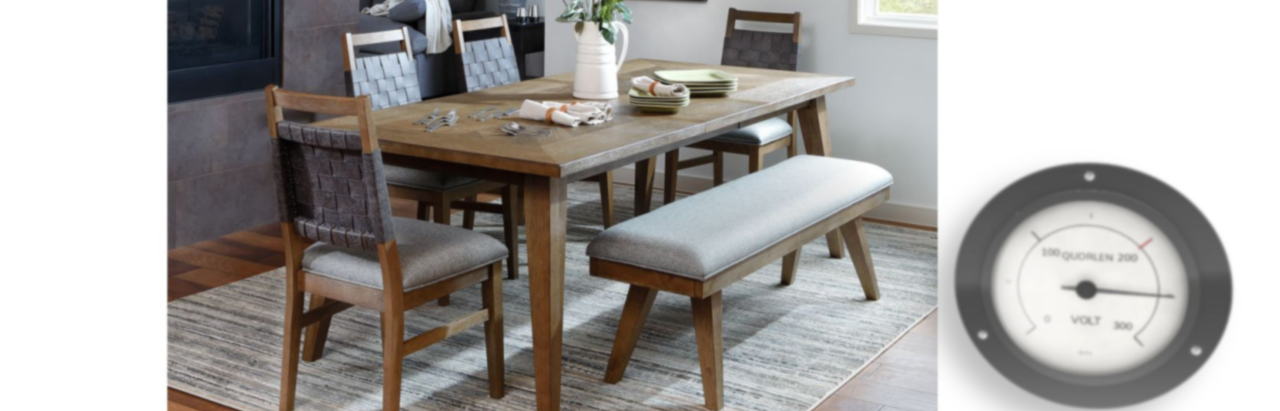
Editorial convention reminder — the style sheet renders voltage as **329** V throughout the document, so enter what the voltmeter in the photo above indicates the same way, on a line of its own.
**250** V
